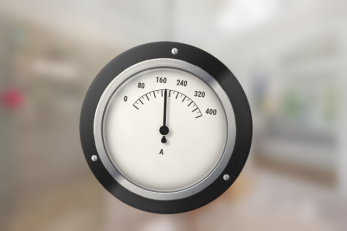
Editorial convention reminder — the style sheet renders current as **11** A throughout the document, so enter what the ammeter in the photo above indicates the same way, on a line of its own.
**180** A
